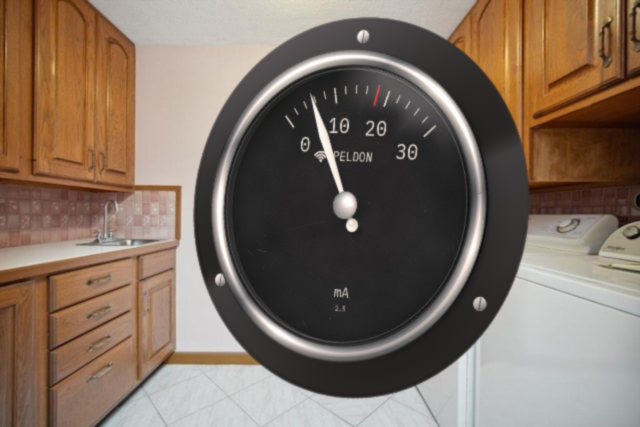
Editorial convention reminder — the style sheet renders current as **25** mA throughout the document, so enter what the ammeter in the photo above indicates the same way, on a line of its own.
**6** mA
